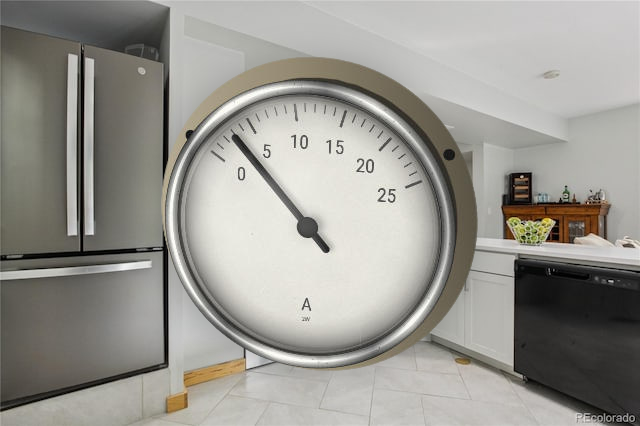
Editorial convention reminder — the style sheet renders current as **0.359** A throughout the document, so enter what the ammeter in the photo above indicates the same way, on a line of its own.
**3** A
